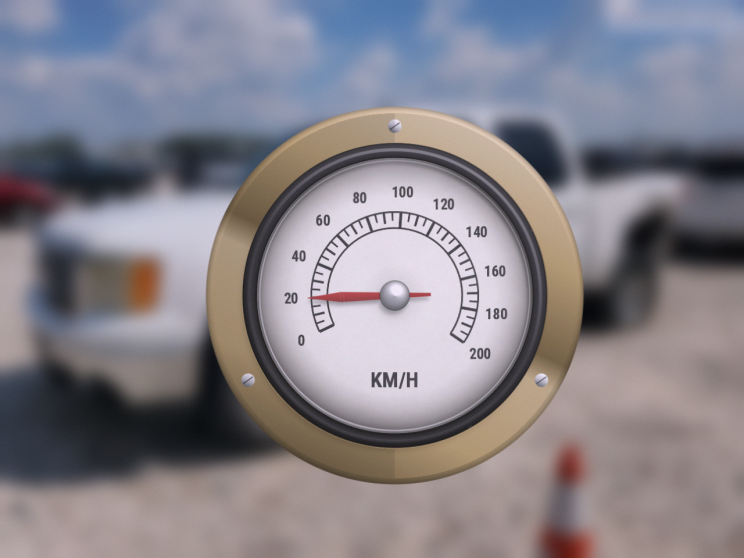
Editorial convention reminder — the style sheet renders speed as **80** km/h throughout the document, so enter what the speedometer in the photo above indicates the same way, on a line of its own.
**20** km/h
